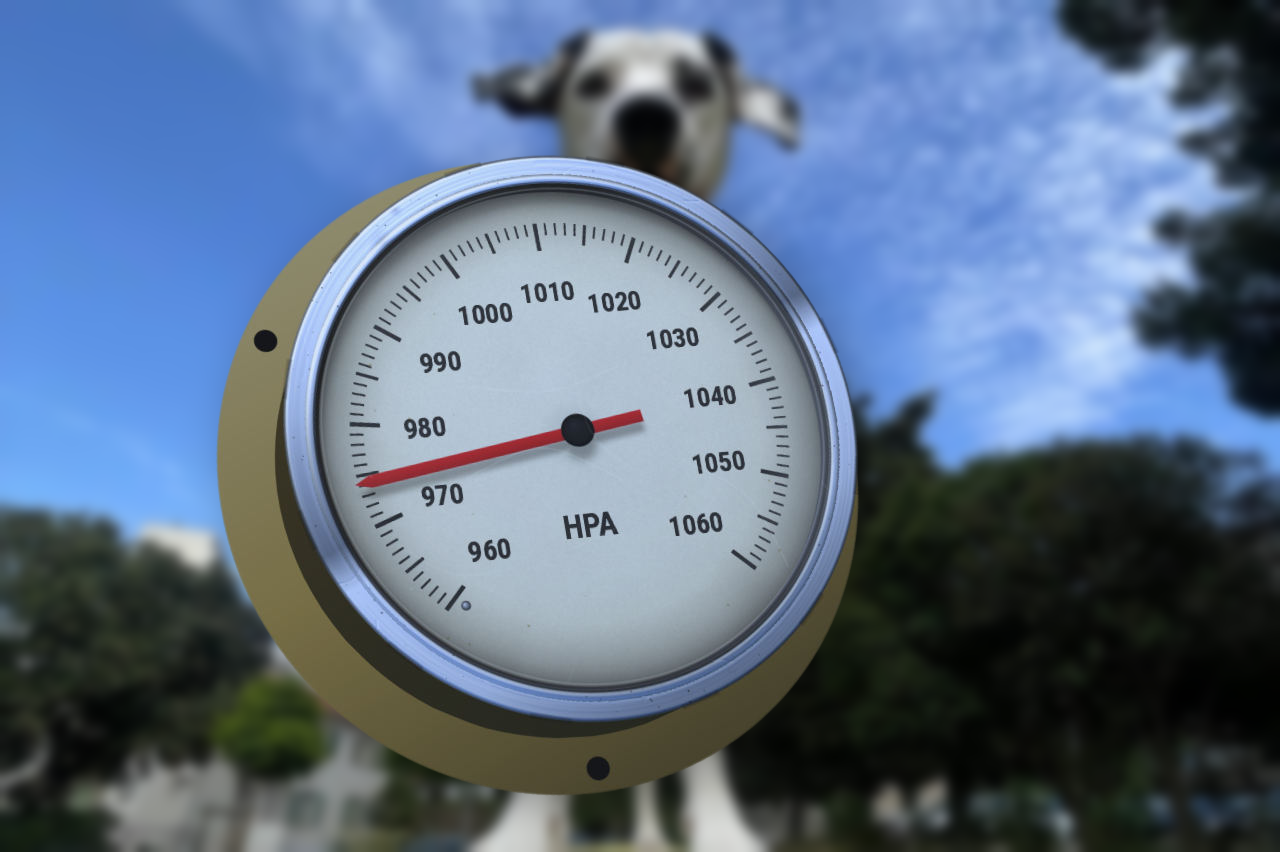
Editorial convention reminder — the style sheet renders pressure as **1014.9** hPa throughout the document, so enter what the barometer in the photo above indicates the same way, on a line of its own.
**974** hPa
